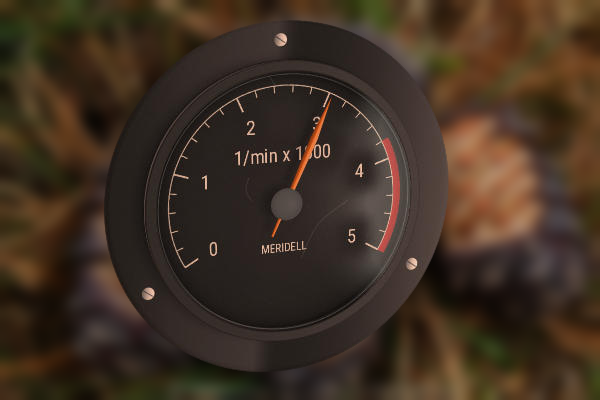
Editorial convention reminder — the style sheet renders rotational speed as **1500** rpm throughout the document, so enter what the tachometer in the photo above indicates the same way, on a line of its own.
**3000** rpm
